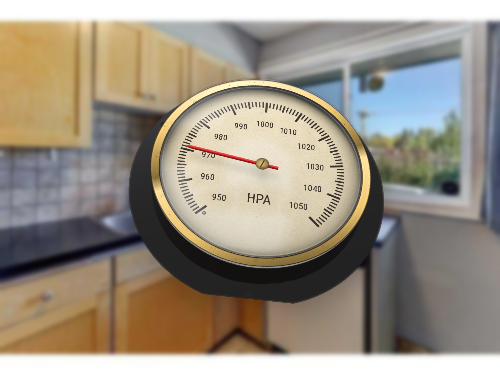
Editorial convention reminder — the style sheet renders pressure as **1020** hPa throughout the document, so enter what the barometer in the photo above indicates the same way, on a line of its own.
**970** hPa
